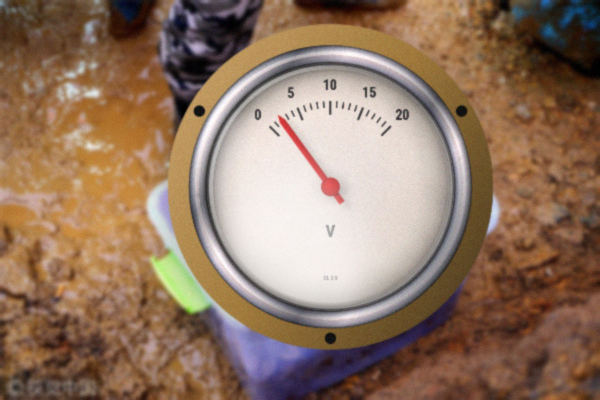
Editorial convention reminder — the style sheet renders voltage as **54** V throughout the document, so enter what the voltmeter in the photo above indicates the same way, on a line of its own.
**2** V
